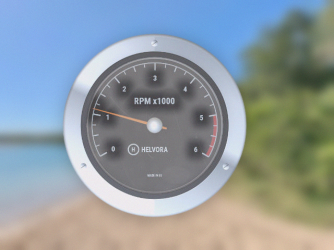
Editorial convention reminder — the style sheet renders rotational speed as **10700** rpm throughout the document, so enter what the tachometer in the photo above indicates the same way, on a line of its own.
**1125** rpm
